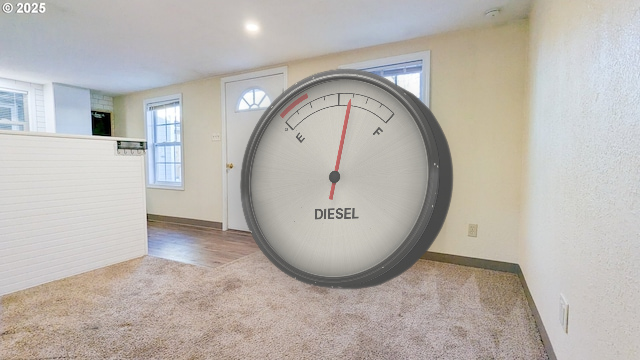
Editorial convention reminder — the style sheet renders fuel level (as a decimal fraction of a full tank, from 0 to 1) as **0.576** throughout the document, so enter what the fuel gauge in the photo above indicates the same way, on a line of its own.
**0.625**
